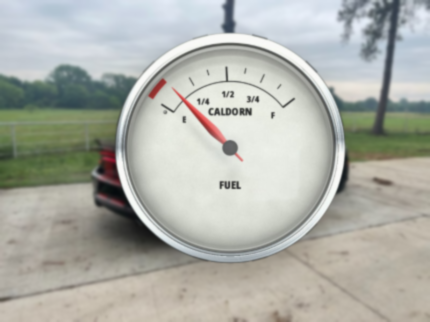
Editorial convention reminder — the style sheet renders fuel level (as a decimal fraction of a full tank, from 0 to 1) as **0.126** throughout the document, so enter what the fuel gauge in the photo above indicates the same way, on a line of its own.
**0.125**
